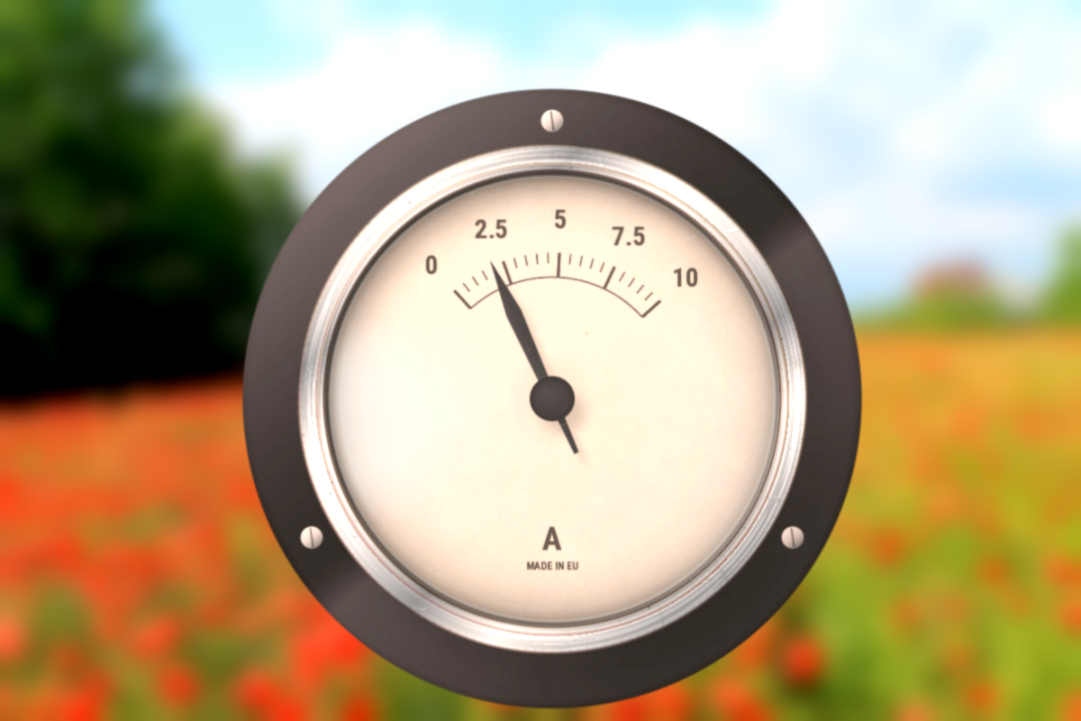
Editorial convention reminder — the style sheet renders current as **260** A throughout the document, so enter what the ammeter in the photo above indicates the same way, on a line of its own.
**2** A
